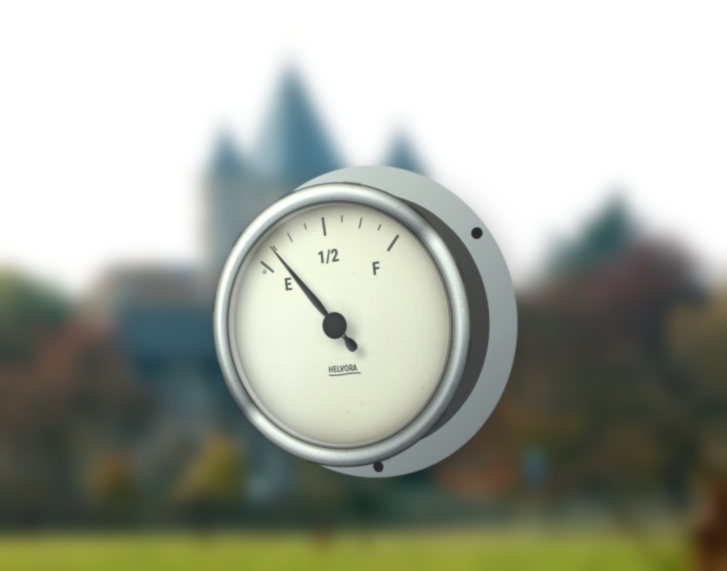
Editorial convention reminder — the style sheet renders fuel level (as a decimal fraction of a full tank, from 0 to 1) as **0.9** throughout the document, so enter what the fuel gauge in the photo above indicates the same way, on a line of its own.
**0.125**
